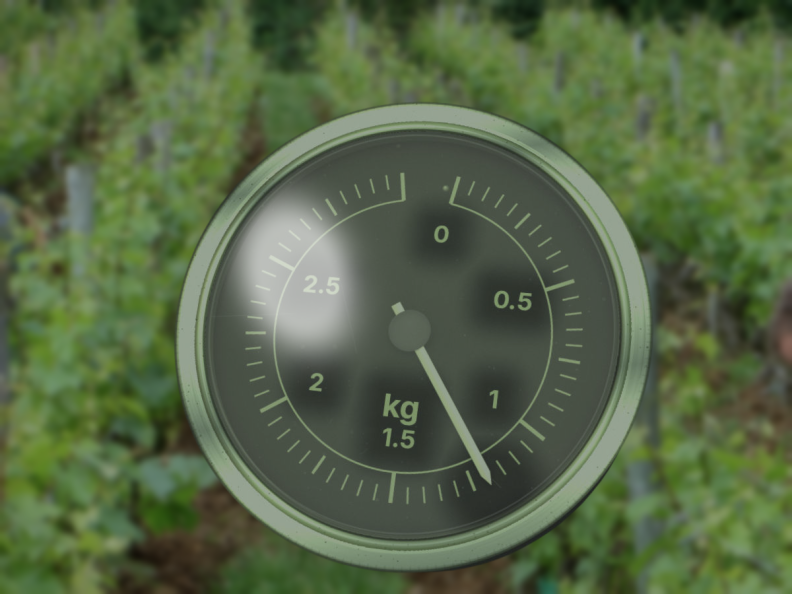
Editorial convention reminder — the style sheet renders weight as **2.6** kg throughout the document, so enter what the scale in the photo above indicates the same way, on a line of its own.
**1.2** kg
